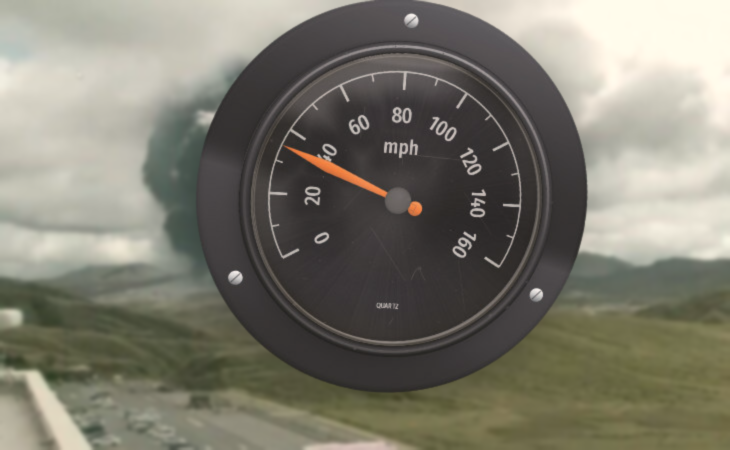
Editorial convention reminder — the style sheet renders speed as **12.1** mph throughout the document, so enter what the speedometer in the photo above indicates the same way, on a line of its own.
**35** mph
